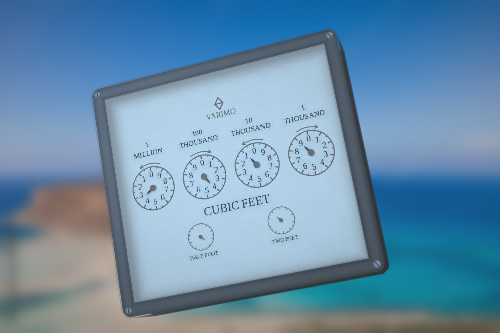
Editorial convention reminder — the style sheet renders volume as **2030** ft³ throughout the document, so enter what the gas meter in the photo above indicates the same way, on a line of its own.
**340900** ft³
